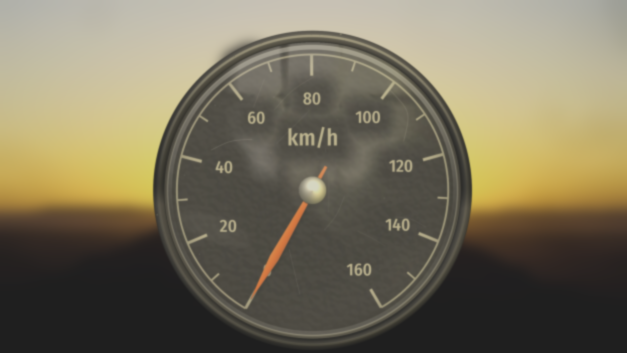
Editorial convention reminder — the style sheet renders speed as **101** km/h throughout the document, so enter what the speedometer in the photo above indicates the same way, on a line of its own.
**0** km/h
